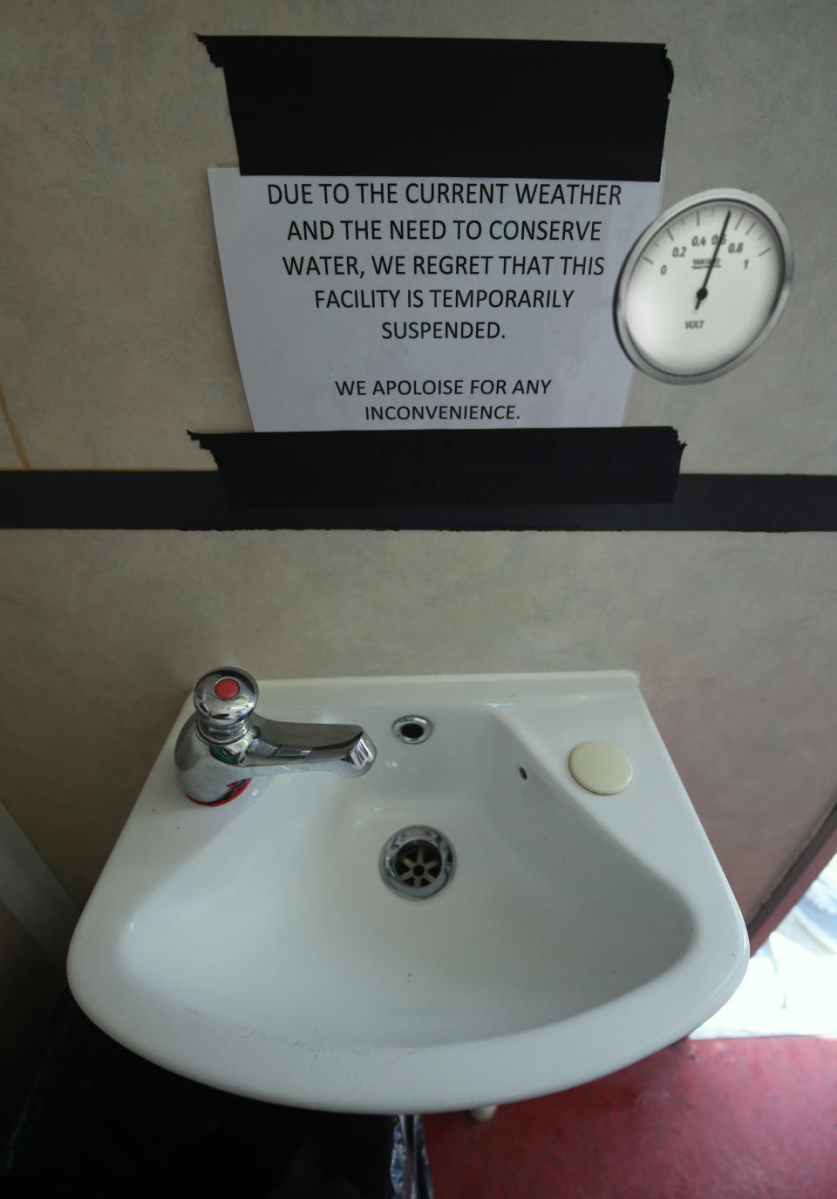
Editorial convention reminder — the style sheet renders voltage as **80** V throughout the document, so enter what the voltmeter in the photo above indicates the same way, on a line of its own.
**0.6** V
